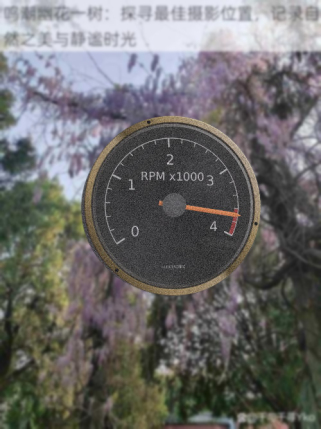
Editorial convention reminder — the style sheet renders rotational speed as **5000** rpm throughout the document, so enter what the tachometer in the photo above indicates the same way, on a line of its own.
**3700** rpm
